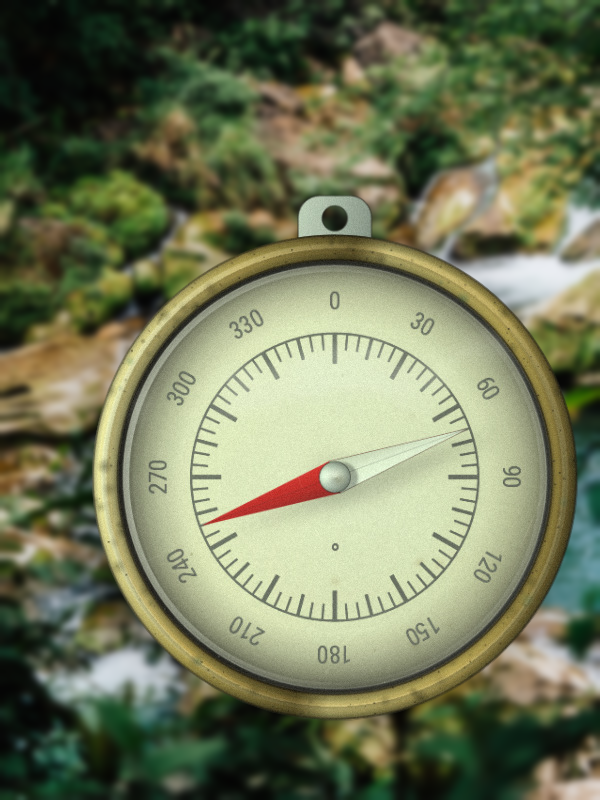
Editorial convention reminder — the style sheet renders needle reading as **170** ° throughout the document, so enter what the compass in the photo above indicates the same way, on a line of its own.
**250** °
